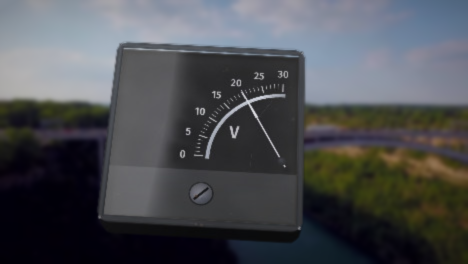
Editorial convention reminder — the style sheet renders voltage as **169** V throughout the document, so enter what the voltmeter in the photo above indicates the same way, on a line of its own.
**20** V
